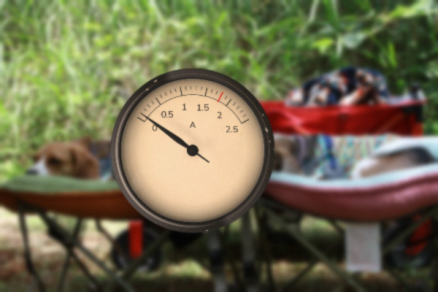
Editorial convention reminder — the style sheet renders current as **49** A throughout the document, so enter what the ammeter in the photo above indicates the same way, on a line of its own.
**0.1** A
